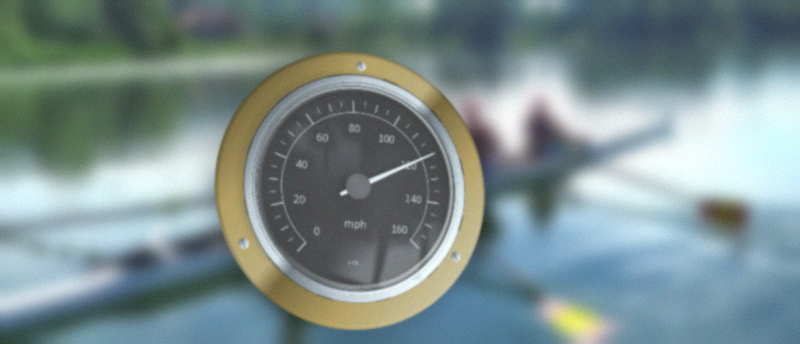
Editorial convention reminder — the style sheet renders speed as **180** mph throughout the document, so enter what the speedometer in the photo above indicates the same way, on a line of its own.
**120** mph
